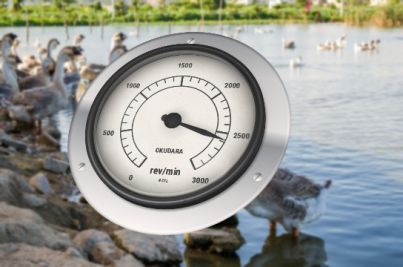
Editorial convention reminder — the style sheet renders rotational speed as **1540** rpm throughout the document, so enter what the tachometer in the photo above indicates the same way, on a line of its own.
**2600** rpm
